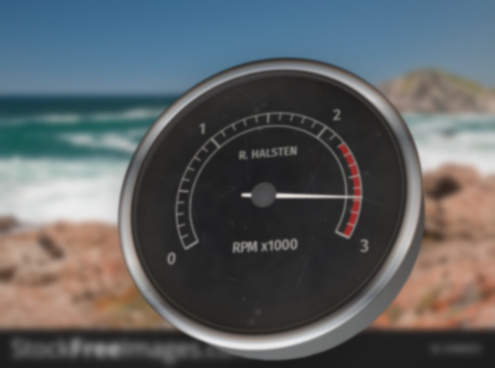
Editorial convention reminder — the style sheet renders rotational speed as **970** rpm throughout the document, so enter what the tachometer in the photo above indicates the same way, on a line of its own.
**2700** rpm
